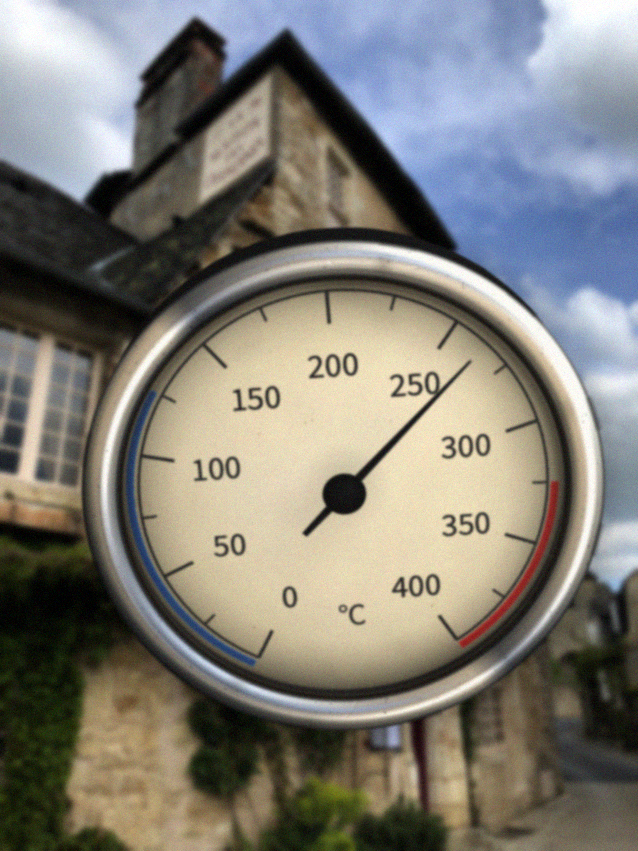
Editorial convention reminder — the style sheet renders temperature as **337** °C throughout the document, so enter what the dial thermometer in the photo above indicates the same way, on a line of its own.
**262.5** °C
